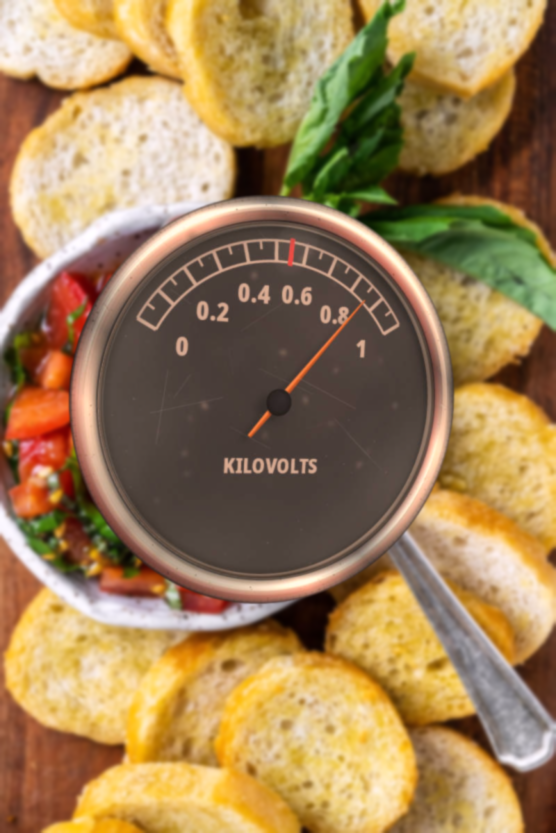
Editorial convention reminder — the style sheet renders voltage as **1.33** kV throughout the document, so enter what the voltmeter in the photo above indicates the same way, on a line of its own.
**0.85** kV
